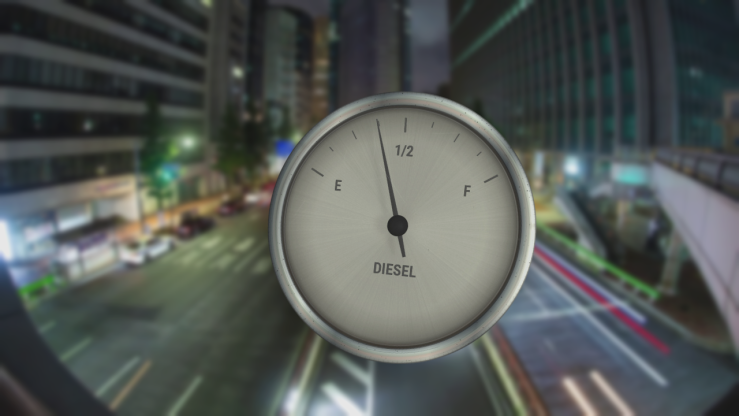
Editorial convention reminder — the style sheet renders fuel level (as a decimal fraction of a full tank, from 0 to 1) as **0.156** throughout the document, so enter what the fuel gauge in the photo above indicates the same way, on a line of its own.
**0.375**
